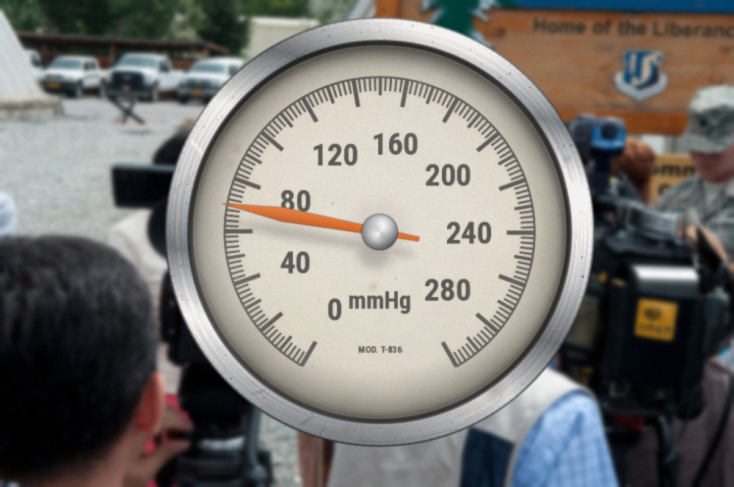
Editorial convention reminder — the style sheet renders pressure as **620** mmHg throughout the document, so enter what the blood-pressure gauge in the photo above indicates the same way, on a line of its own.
**70** mmHg
